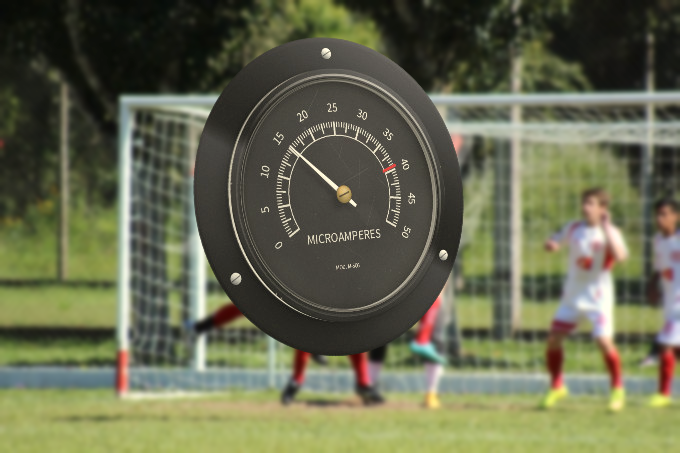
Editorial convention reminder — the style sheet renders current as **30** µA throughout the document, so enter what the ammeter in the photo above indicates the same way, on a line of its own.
**15** µA
